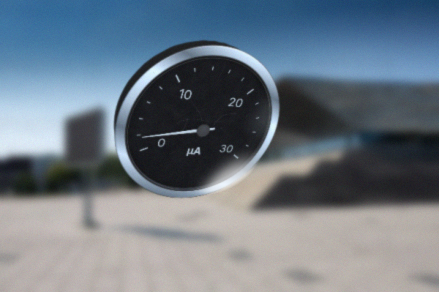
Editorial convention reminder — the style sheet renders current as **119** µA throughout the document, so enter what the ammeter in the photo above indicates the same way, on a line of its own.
**2** µA
